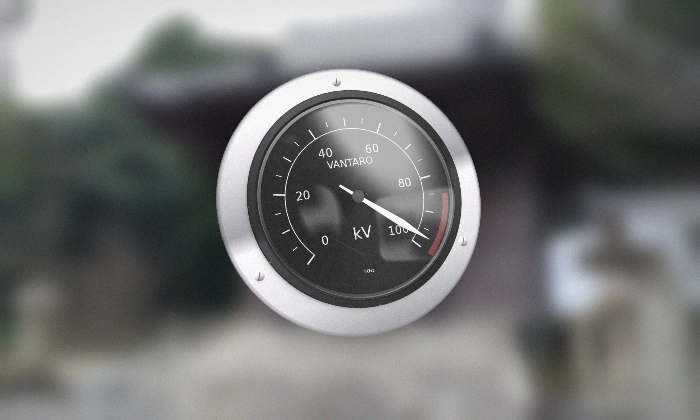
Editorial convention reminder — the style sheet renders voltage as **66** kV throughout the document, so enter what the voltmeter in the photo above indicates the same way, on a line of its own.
**97.5** kV
